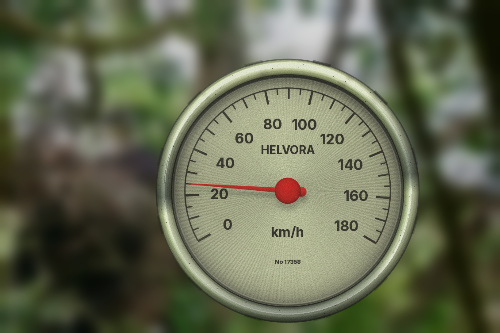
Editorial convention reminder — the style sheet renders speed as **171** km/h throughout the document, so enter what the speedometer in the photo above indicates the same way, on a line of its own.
**25** km/h
